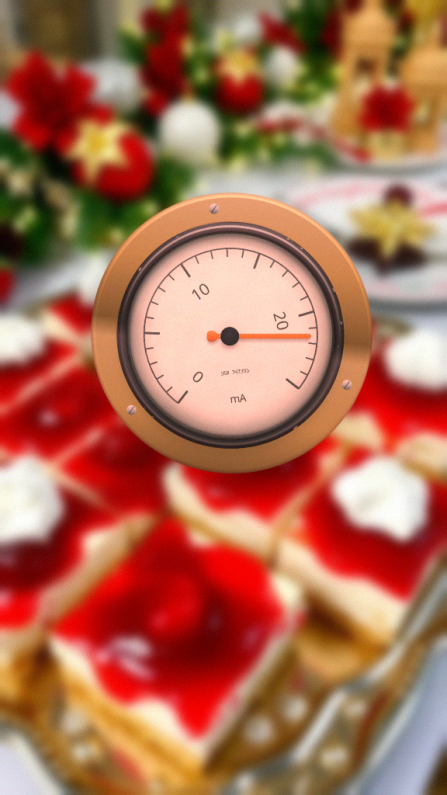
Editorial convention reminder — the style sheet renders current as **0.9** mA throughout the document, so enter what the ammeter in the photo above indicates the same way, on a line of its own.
**21.5** mA
